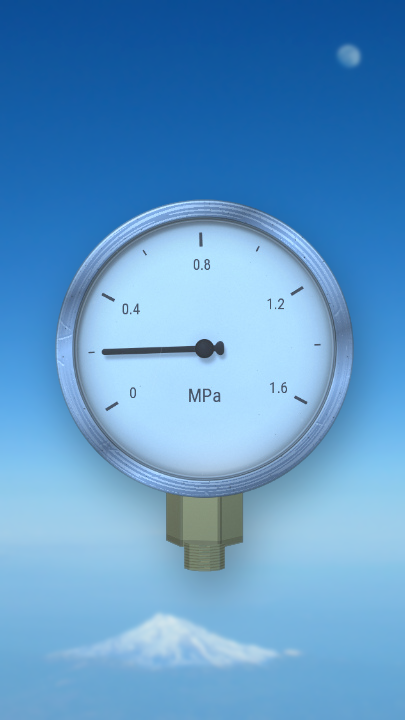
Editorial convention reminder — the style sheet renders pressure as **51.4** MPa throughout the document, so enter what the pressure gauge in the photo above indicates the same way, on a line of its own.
**0.2** MPa
